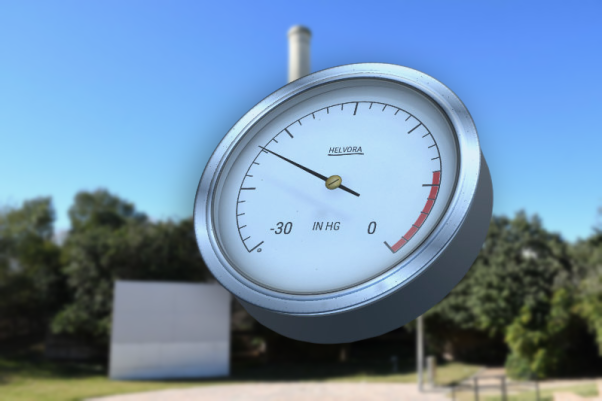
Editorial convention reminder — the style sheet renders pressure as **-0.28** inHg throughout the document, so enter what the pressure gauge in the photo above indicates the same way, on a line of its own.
**-22** inHg
